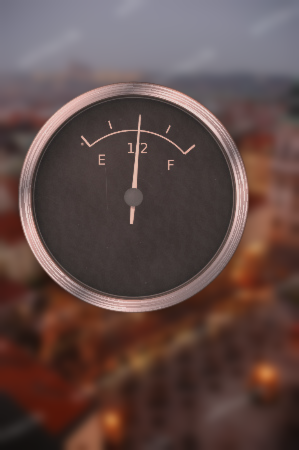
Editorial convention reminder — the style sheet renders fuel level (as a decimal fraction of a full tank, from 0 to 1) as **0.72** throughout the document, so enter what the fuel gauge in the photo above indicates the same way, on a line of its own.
**0.5**
